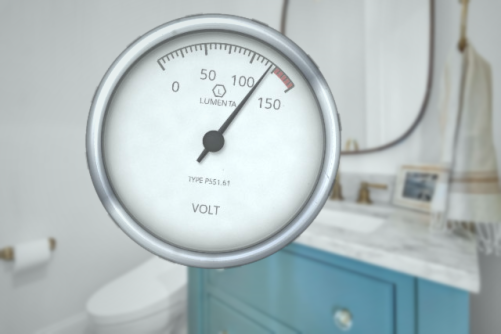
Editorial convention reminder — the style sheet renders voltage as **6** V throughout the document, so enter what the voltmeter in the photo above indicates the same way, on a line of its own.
**120** V
